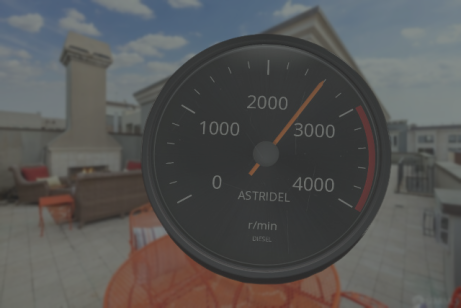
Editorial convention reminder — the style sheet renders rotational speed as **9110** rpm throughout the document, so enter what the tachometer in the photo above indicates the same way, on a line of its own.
**2600** rpm
